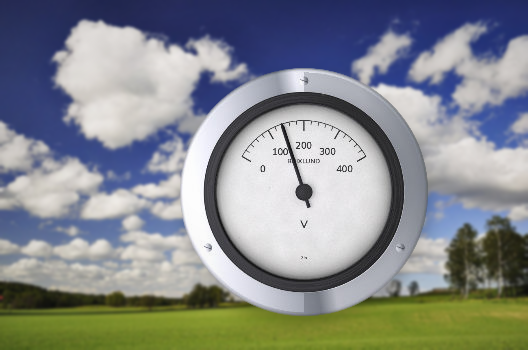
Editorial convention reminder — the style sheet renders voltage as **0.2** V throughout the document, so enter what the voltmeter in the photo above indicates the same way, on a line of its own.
**140** V
